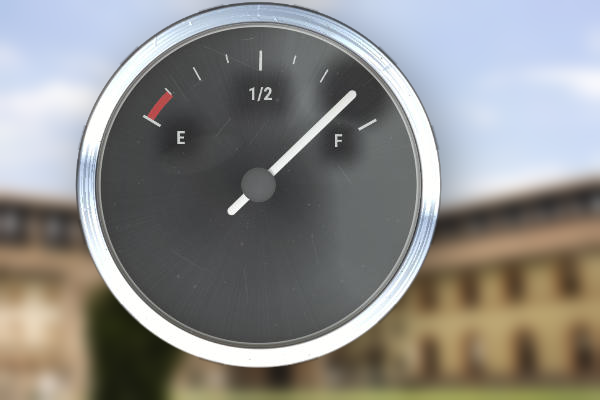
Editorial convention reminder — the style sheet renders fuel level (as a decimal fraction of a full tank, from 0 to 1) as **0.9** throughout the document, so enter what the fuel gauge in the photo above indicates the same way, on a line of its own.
**0.875**
